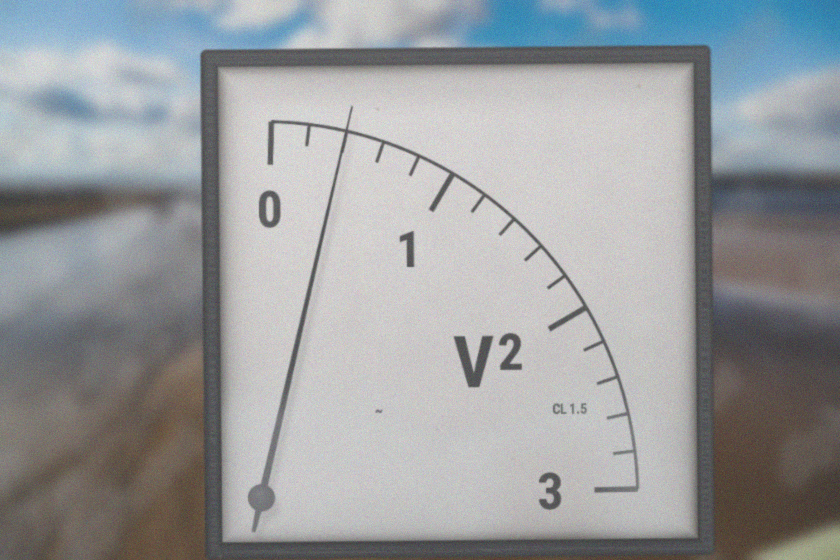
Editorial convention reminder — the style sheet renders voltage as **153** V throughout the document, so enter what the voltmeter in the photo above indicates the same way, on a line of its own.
**0.4** V
